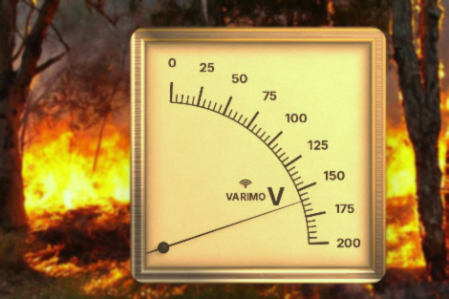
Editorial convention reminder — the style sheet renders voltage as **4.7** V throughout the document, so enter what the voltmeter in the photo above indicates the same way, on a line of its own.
**160** V
